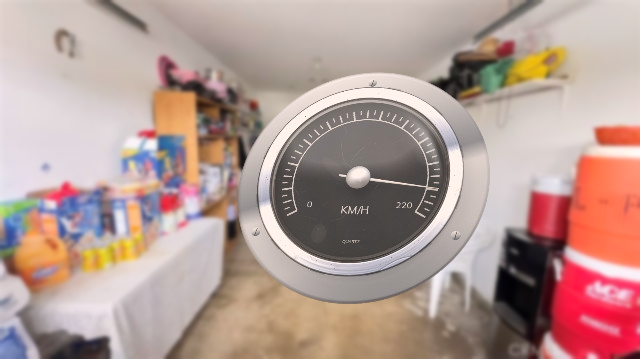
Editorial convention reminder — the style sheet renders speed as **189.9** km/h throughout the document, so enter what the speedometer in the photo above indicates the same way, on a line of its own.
**200** km/h
